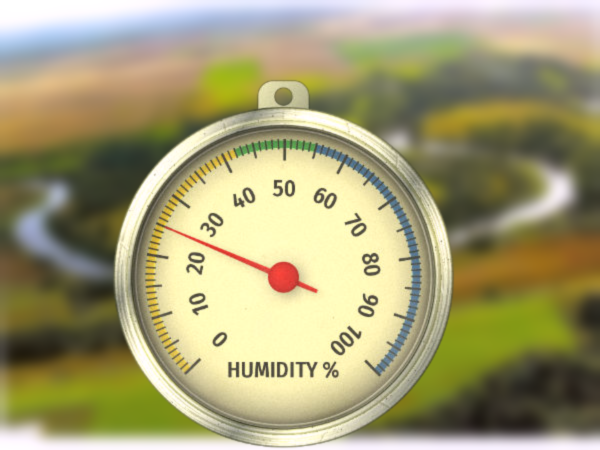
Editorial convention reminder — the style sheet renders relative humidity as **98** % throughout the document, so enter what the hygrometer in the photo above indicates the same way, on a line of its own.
**25** %
